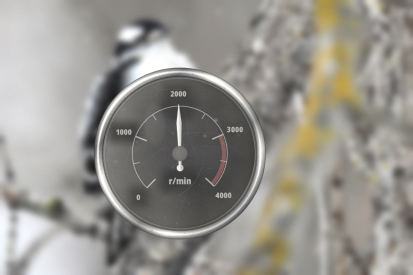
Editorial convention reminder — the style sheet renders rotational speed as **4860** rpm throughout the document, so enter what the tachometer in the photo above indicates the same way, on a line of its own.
**2000** rpm
